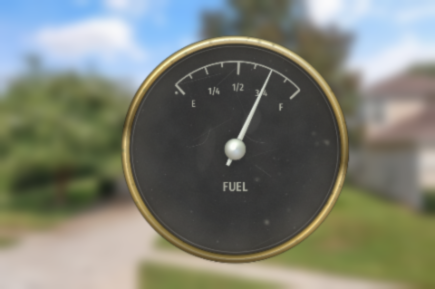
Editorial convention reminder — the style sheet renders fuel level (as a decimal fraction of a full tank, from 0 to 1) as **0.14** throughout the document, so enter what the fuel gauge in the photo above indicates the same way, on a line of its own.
**0.75**
